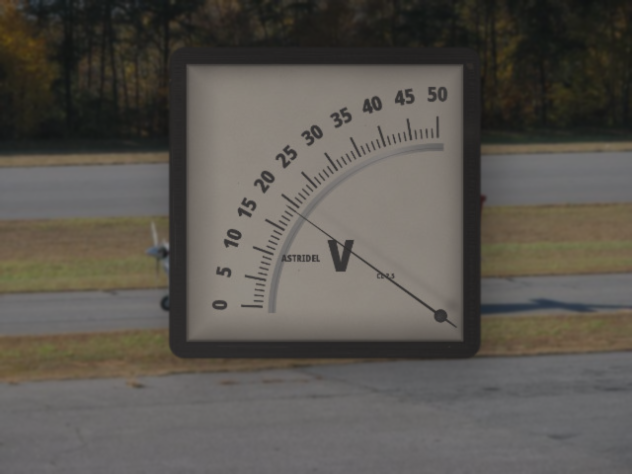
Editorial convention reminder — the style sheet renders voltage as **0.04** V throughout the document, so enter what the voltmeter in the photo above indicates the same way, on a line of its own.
**19** V
